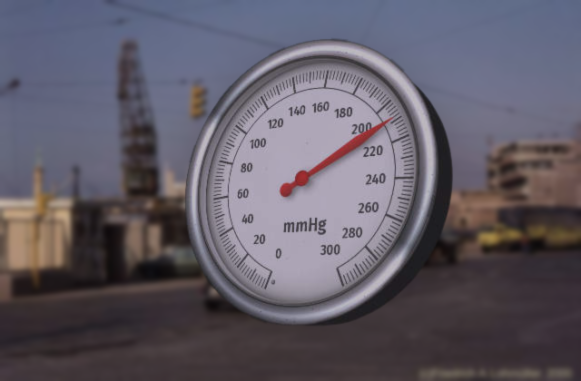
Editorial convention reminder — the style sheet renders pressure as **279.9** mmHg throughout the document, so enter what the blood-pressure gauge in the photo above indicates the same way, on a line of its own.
**210** mmHg
